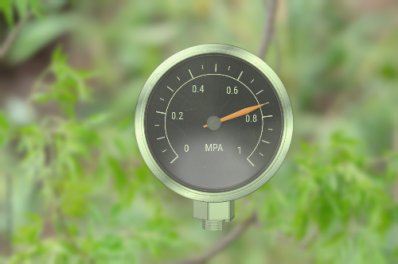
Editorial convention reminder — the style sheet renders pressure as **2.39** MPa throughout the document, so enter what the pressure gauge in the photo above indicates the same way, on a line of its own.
**0.75** MPa
